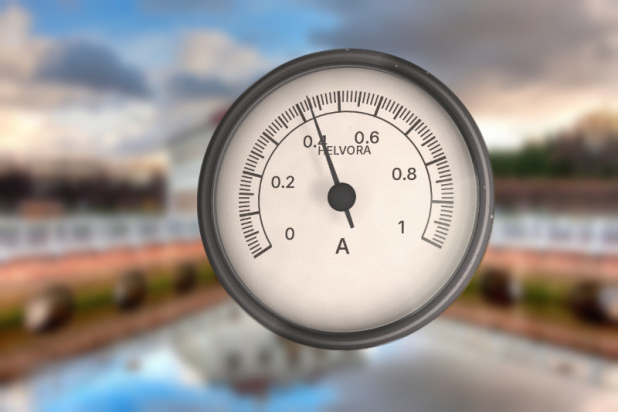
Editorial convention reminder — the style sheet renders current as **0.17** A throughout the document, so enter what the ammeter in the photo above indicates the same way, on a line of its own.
**0.43** A
